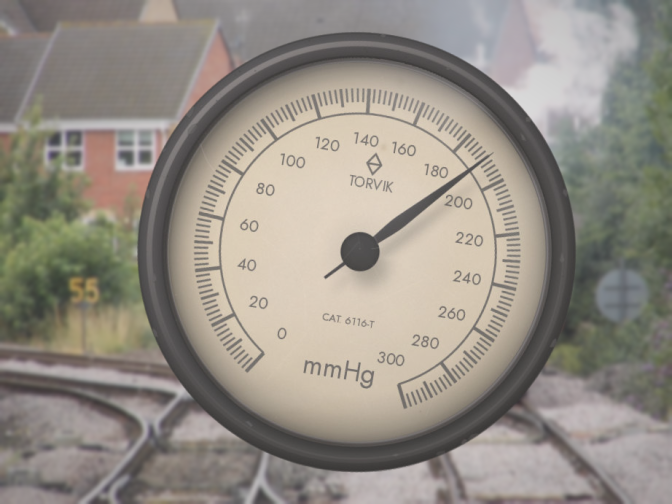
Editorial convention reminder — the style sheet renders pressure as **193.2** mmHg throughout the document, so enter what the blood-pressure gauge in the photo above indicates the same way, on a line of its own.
**190** mmHg
